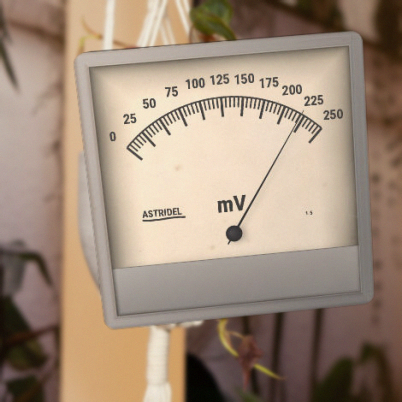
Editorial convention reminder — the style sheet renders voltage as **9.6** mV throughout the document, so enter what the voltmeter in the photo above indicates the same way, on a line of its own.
**220** mV
